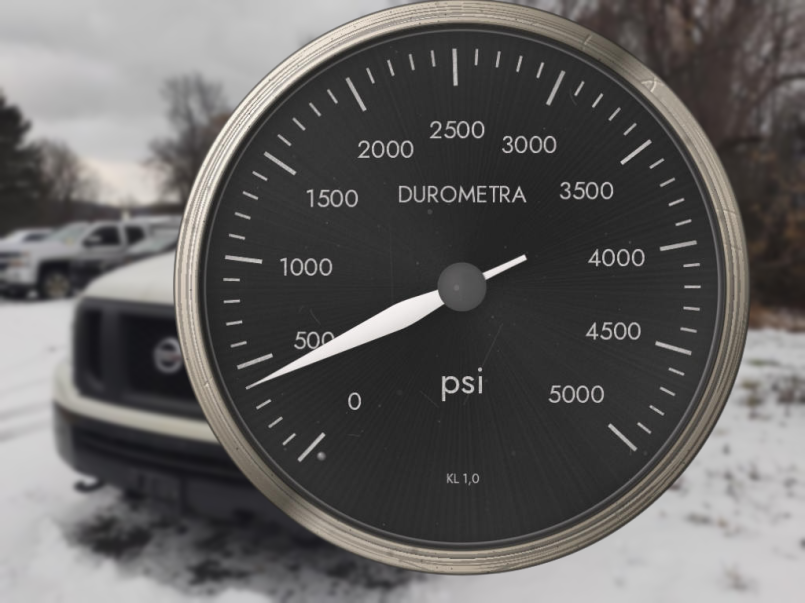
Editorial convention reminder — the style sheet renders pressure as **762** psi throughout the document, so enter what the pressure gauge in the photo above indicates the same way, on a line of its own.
**400** psi
